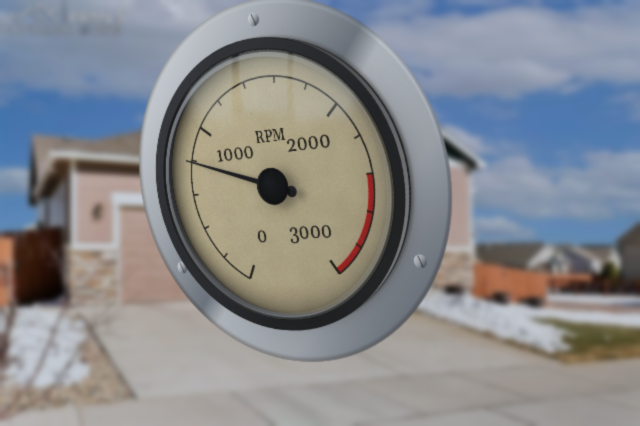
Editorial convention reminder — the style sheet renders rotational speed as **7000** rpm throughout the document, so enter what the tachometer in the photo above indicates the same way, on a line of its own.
**800** rpm
